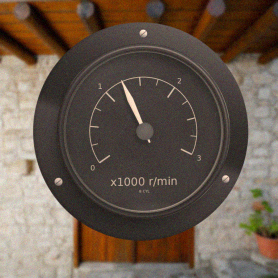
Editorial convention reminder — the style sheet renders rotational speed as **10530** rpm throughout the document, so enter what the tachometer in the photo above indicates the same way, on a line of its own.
**1250** rpm
